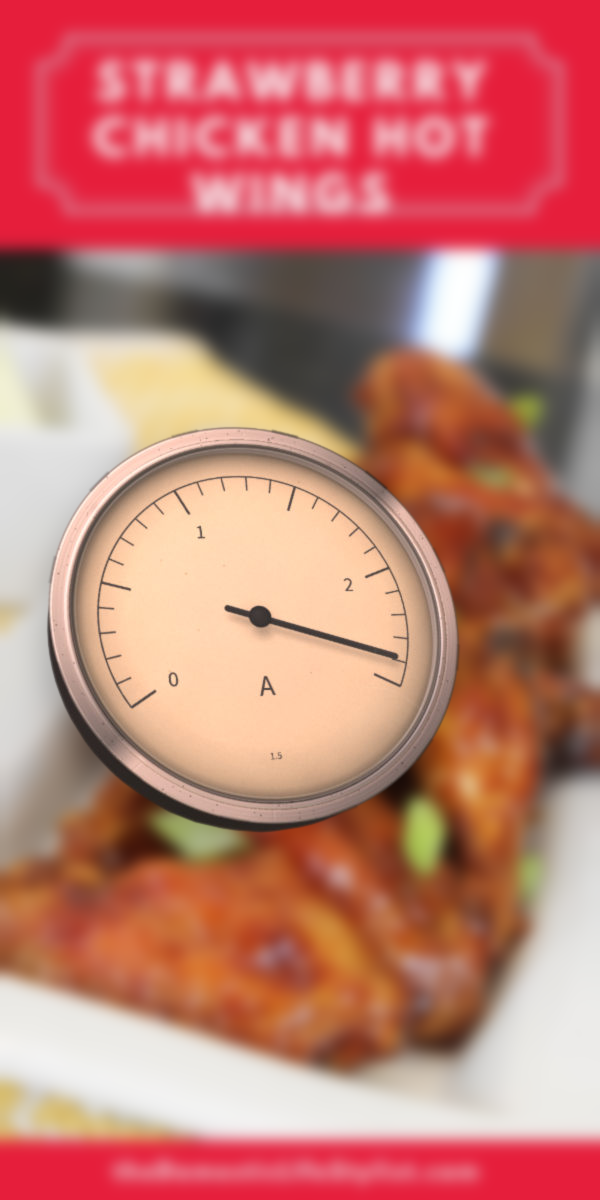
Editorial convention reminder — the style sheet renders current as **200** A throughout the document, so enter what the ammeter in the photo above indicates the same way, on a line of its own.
**2.4** A
